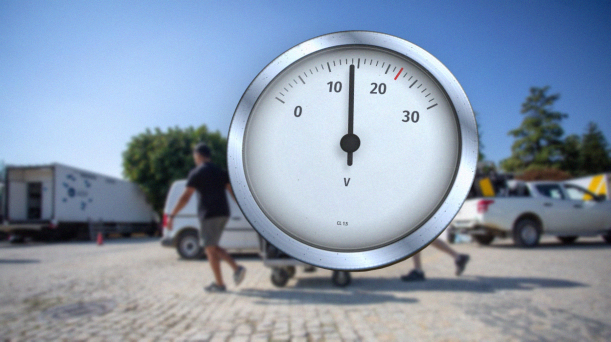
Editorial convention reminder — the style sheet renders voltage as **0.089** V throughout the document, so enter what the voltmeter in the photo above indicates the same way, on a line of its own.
**14** V
